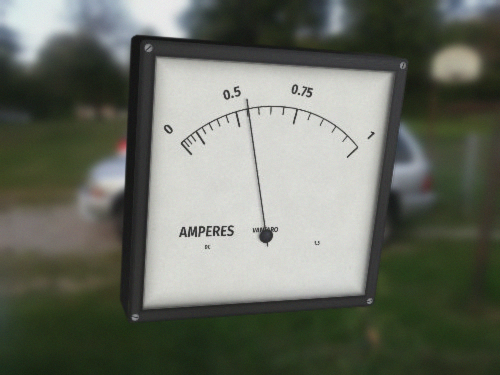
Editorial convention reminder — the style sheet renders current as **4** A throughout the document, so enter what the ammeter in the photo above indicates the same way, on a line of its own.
**0.55** A
